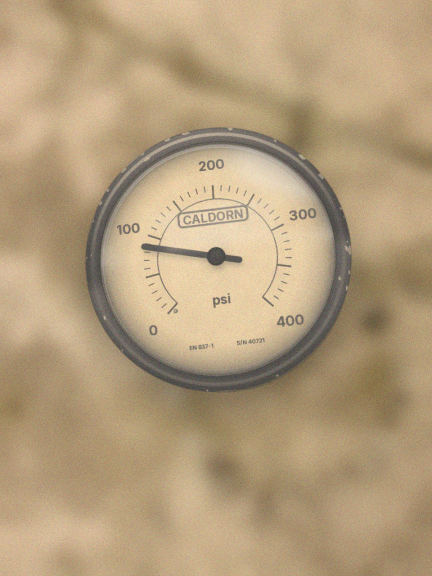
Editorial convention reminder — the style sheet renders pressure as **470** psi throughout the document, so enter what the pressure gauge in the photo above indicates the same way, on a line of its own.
**85** psi
